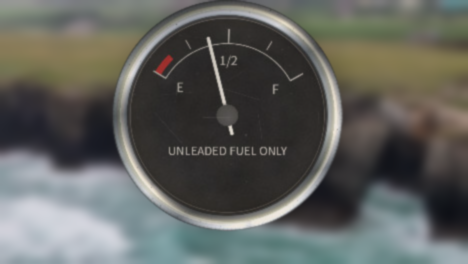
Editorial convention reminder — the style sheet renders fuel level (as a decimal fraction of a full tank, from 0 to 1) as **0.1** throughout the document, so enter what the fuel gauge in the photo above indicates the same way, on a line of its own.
**0.375**
